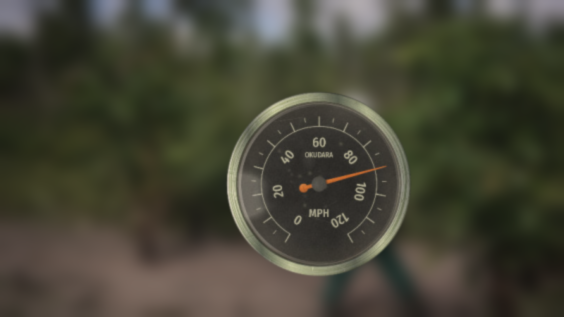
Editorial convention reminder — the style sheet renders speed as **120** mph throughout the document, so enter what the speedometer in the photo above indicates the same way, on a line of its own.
**90** mph
